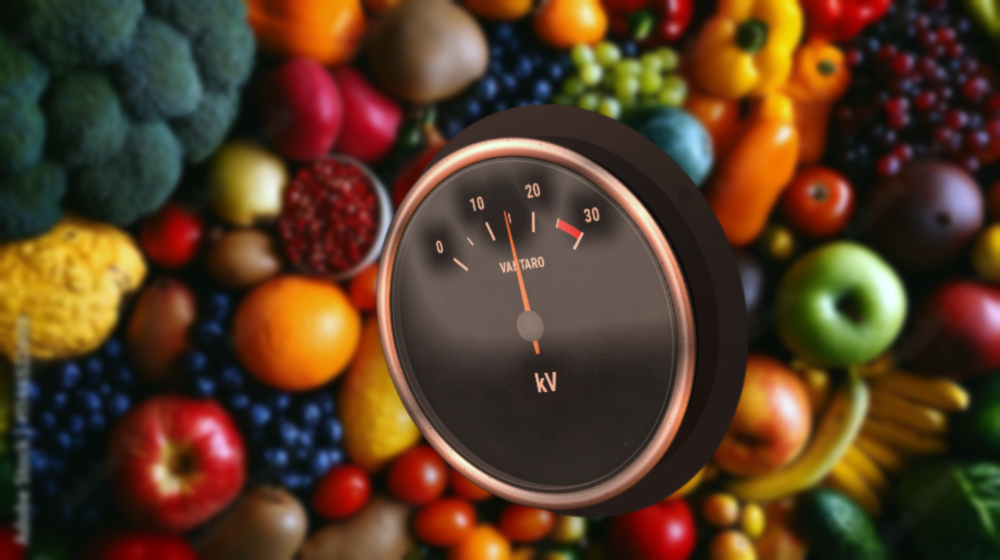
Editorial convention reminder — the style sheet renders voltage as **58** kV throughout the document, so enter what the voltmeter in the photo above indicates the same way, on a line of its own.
**15** kV
